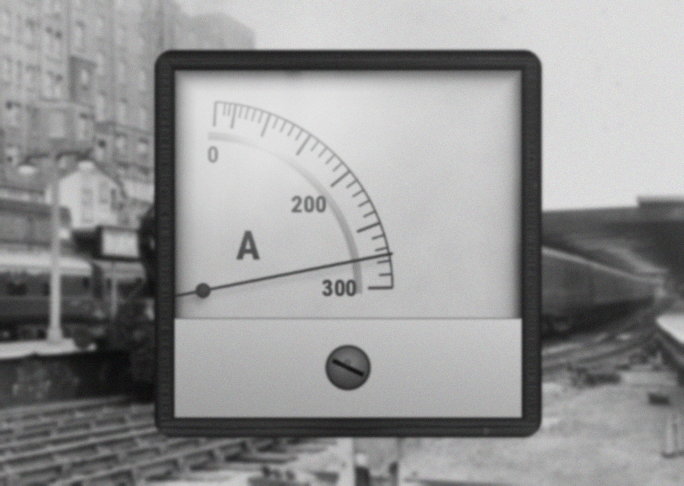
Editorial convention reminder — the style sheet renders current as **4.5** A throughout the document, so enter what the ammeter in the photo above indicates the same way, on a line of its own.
**275** A
